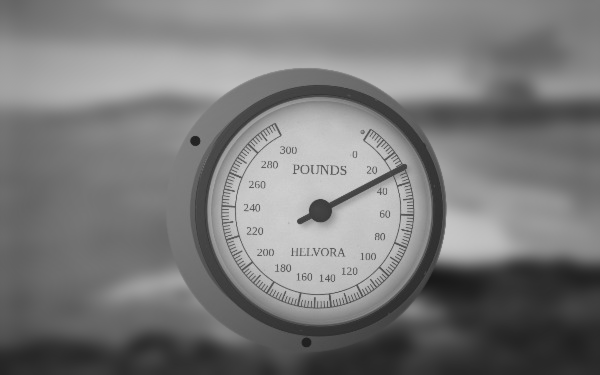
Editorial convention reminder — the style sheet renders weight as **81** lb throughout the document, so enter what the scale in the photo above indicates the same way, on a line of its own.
**30** lb
